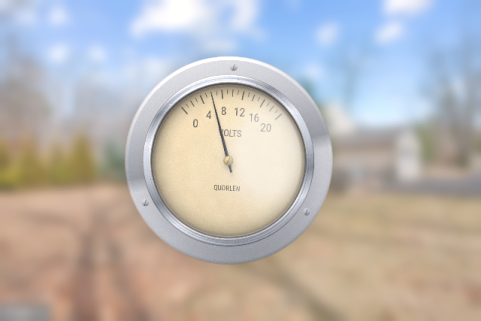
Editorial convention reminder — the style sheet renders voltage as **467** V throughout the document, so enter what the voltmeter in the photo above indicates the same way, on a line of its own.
**6** V
